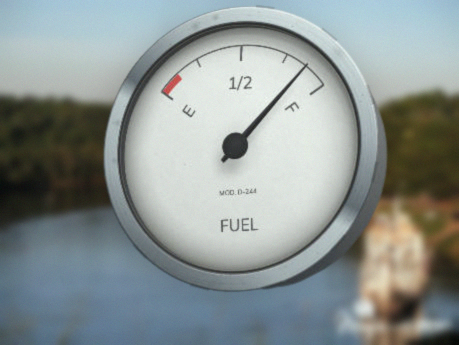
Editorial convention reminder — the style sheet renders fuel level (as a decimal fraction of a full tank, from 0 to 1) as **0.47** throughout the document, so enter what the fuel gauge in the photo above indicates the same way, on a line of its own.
**0.875**
